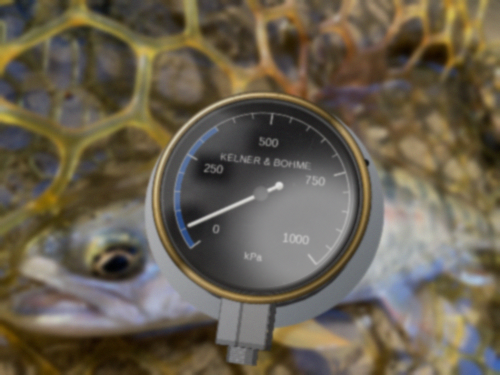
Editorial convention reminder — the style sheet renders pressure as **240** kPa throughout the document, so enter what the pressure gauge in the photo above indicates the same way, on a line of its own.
**50** kPa
